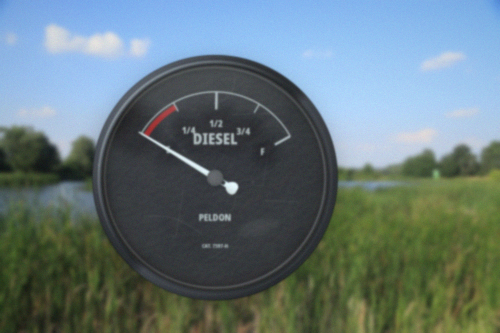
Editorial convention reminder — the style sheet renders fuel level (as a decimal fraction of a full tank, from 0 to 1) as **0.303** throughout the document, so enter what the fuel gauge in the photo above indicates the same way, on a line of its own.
**0**
